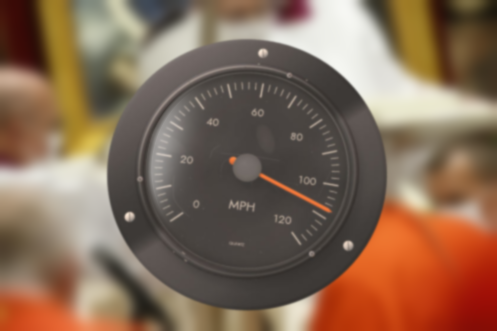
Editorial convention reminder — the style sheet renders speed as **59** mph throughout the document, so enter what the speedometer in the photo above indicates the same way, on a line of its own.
**108** mph
